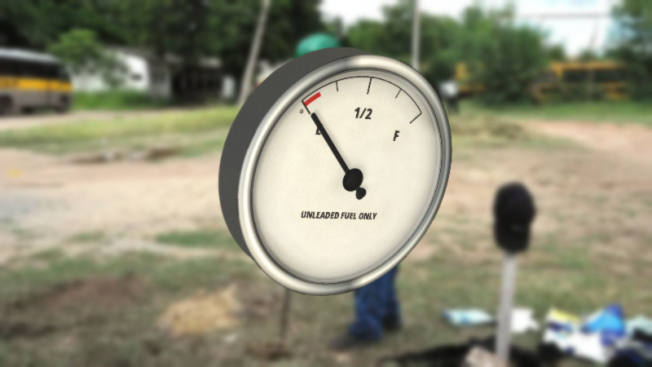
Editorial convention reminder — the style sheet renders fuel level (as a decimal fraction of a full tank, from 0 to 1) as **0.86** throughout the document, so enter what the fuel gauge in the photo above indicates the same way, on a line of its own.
**0**
